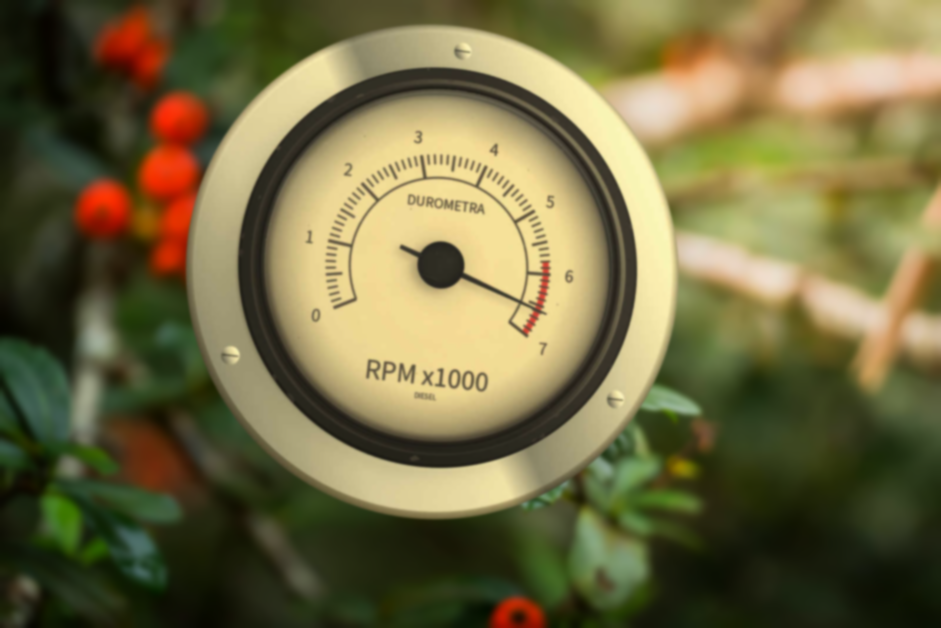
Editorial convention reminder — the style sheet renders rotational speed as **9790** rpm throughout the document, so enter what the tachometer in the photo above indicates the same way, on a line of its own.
**6600** rpm
